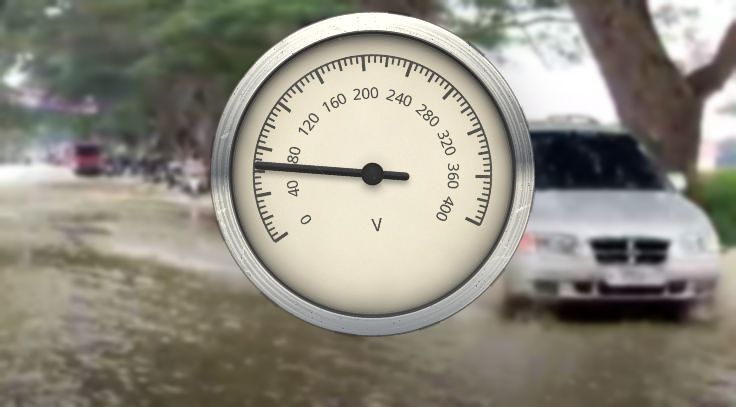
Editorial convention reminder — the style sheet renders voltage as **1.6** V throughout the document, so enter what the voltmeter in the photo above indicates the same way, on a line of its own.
**65** V
